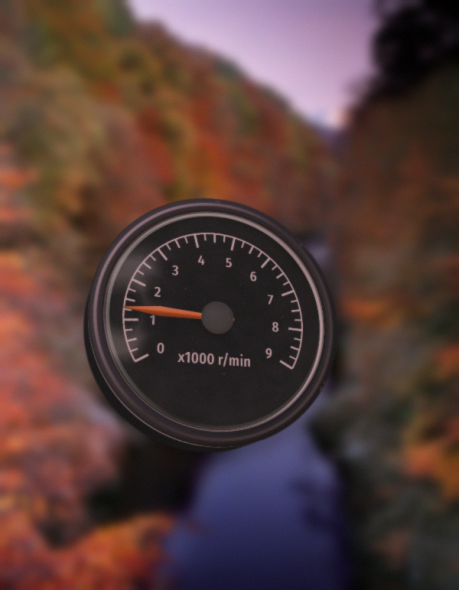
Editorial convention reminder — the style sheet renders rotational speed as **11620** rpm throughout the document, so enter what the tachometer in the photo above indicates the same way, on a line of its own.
**1250** rpm
